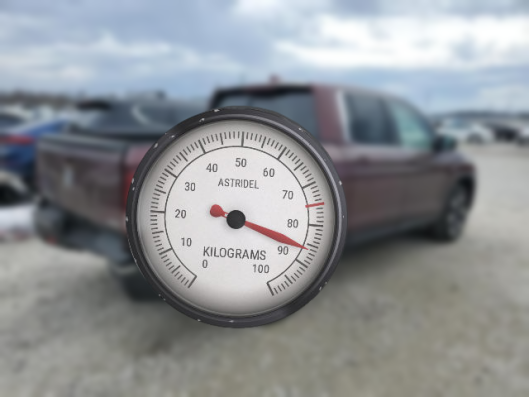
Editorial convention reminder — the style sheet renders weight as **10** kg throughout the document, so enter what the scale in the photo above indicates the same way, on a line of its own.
**86** kg
